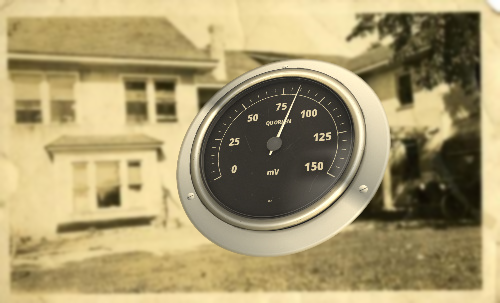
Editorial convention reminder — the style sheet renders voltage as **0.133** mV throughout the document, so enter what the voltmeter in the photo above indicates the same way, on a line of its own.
**85** mV
